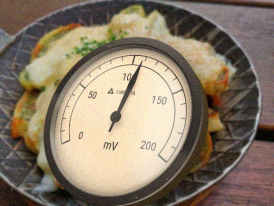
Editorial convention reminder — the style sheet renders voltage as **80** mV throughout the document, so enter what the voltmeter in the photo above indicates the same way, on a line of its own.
**110** mV
